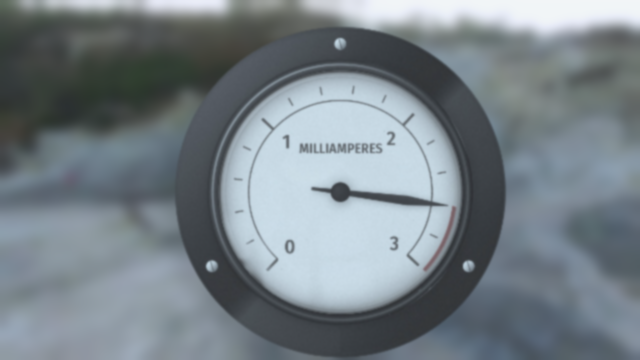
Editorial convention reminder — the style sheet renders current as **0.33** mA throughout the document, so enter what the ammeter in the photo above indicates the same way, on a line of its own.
**2.6** mA
